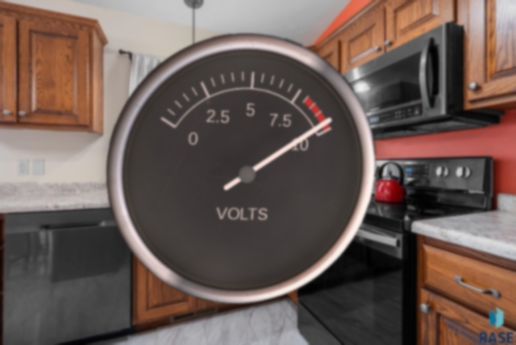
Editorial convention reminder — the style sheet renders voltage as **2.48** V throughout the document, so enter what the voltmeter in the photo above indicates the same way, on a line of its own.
**9.5** V
